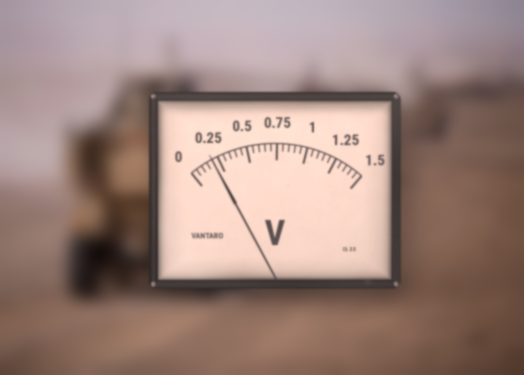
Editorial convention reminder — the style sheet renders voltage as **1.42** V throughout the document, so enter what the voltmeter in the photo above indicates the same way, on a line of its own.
**0.2** V
